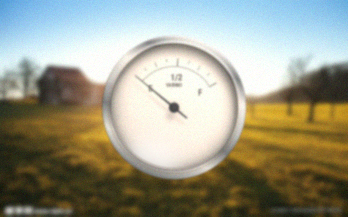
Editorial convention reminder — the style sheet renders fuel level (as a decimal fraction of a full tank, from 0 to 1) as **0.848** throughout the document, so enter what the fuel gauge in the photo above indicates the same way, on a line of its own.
**0**
